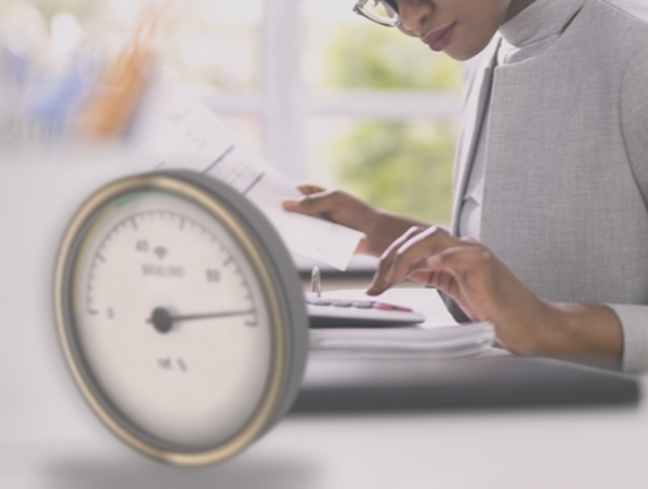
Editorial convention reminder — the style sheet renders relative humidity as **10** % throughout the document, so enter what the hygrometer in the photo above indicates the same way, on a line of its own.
**96** %
